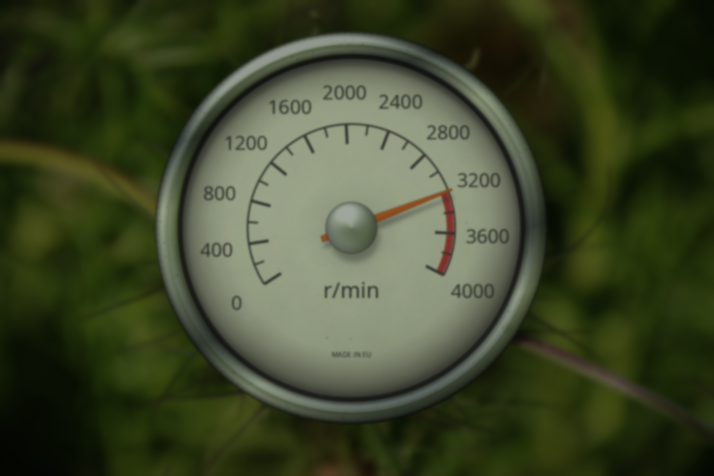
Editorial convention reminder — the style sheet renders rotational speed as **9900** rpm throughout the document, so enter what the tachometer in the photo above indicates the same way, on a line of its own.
**3200** rpm
